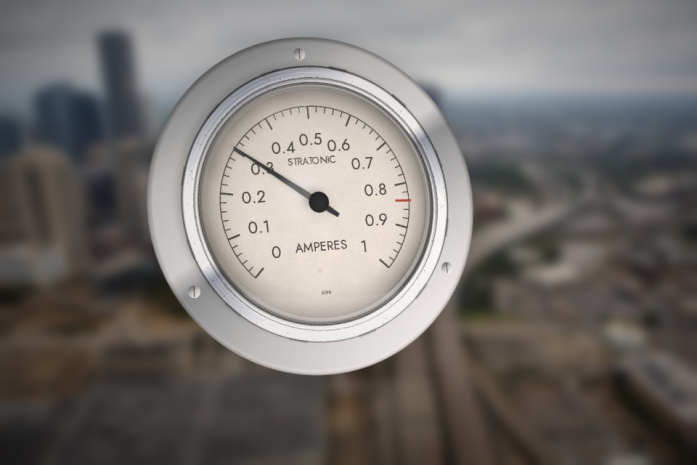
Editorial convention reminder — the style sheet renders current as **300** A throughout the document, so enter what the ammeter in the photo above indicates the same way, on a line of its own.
**0.3** A
